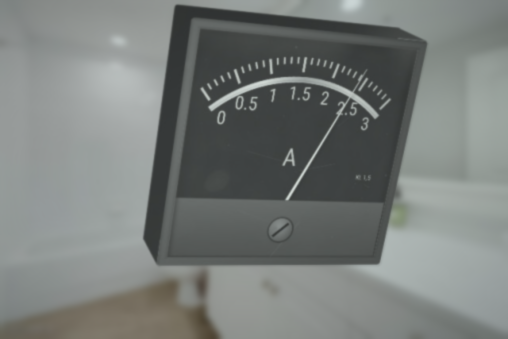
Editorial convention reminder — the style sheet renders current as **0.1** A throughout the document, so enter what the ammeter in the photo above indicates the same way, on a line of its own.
**2.4** A
